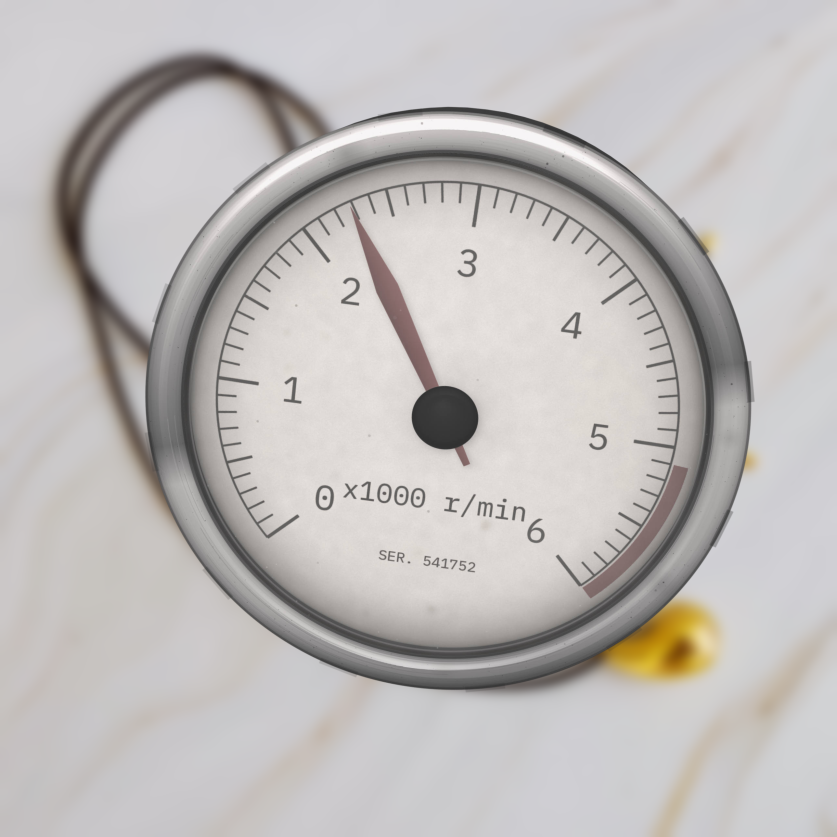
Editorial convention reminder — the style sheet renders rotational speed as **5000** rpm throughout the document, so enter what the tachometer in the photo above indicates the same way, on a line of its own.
**2300** rpm
